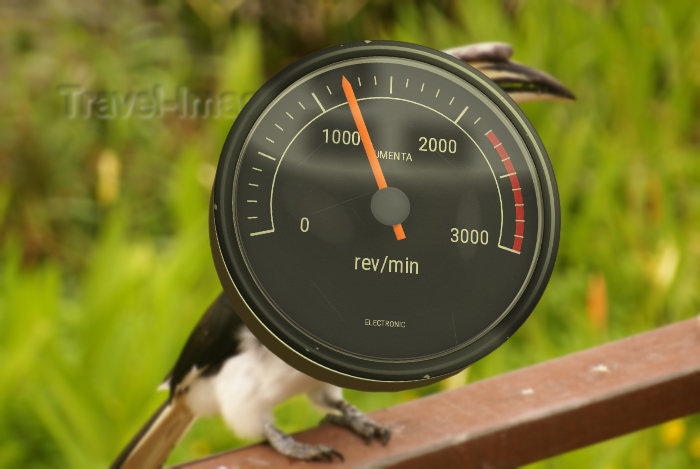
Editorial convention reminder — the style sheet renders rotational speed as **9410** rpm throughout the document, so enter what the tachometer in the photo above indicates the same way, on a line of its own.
**1200** rpm
